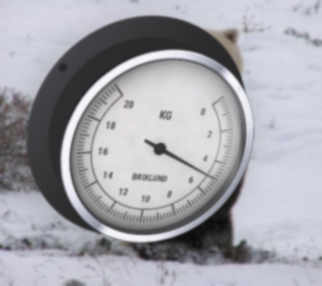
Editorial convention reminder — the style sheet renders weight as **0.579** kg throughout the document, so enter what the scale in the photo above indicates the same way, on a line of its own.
**5** kg
